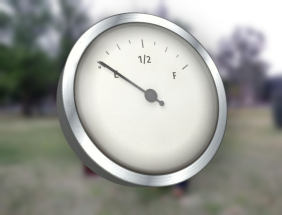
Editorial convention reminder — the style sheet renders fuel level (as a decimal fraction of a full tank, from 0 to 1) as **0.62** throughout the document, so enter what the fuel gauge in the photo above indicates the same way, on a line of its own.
**0**
